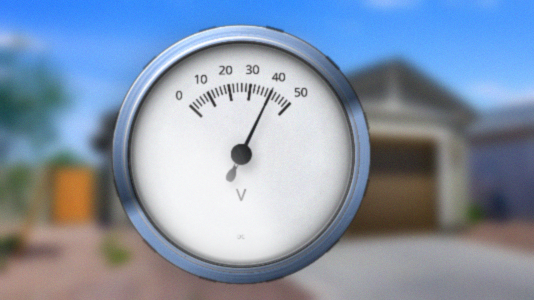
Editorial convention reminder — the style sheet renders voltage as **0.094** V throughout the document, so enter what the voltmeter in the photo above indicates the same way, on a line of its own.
**40** V
